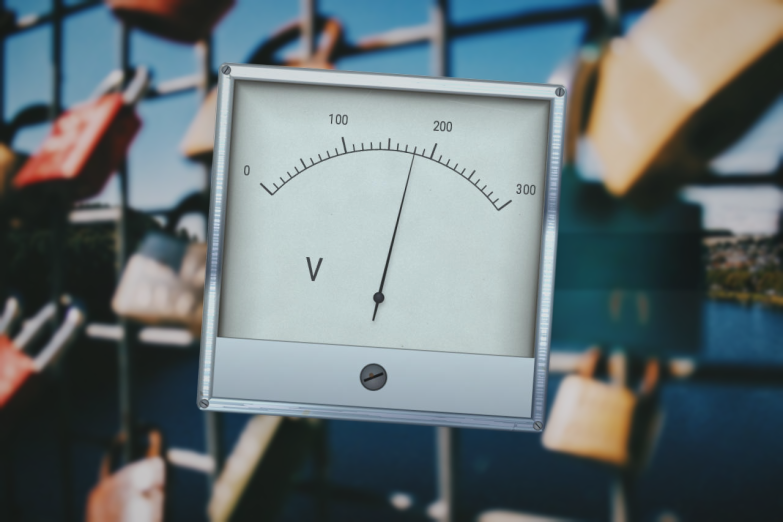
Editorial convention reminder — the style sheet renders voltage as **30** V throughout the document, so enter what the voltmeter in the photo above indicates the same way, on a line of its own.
**180** V
